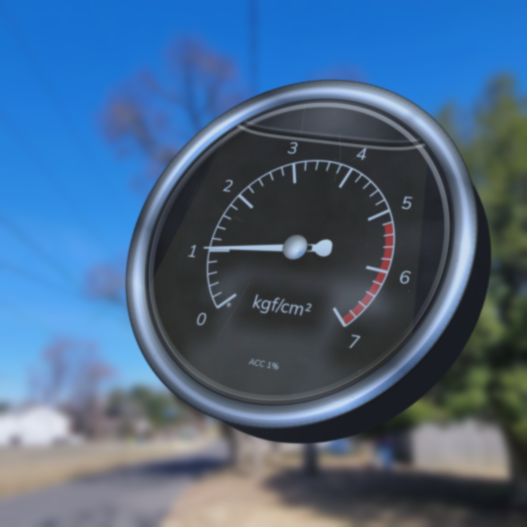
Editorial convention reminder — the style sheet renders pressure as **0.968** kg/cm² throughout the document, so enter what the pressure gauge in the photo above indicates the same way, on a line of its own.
**1** kg/cm²
